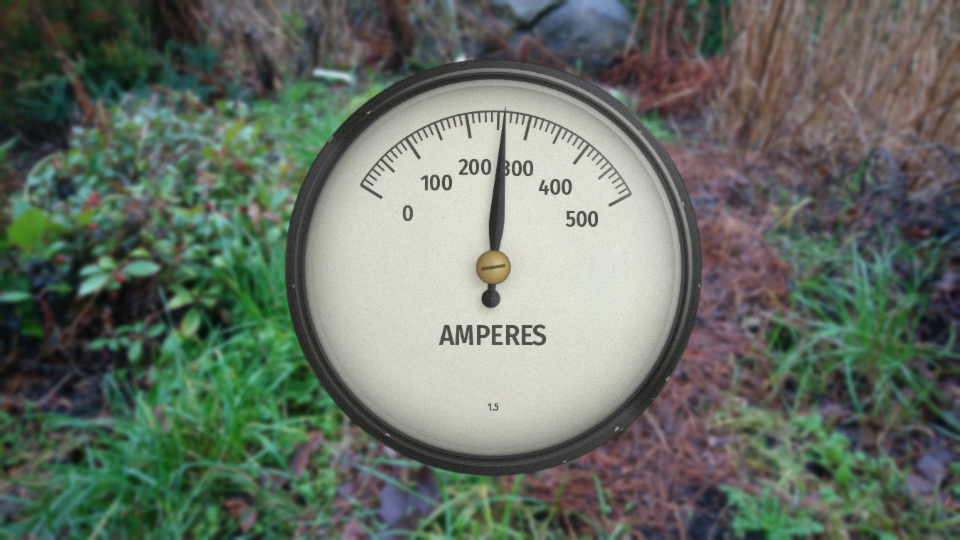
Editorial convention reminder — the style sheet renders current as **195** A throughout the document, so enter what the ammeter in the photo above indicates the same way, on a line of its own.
**260** A
